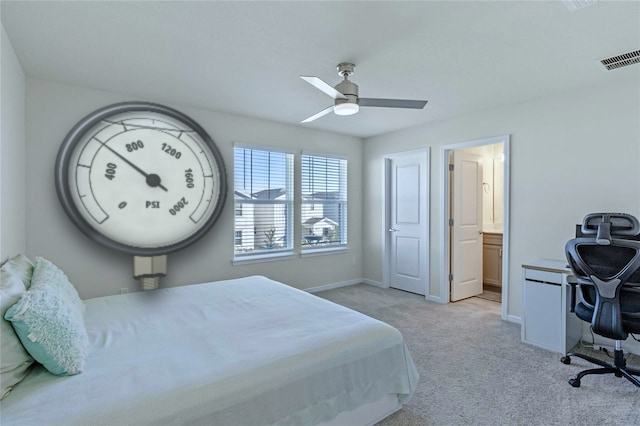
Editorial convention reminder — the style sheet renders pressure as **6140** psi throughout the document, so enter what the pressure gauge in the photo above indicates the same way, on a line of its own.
**600** psi
